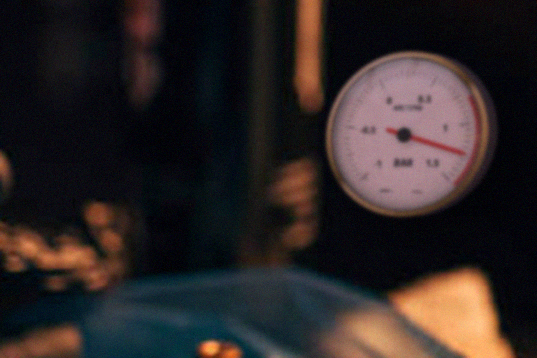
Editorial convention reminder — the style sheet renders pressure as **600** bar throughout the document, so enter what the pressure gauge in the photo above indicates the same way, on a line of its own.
**1.25** bar
